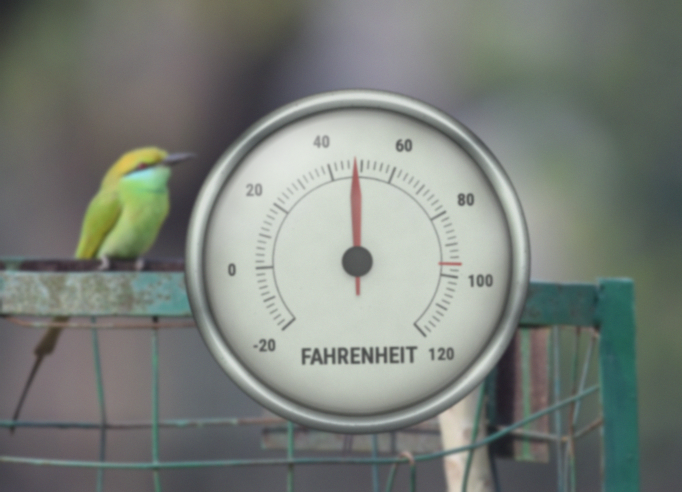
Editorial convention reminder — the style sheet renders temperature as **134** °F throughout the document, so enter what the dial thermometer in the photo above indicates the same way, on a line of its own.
**48** °F
